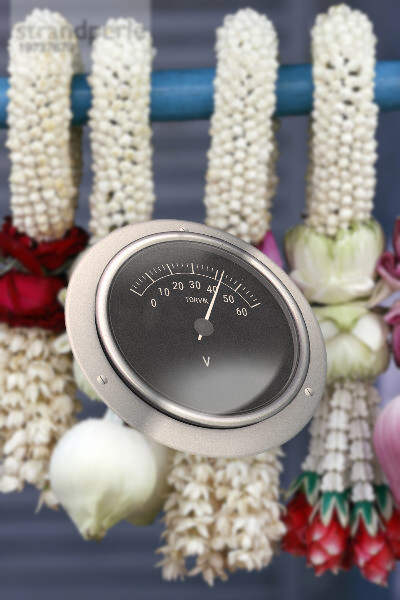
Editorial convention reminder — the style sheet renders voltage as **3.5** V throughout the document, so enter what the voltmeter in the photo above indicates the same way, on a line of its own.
**42** V
